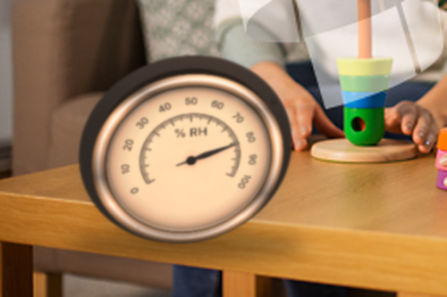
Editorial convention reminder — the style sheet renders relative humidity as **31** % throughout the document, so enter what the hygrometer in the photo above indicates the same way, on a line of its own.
**80** %
